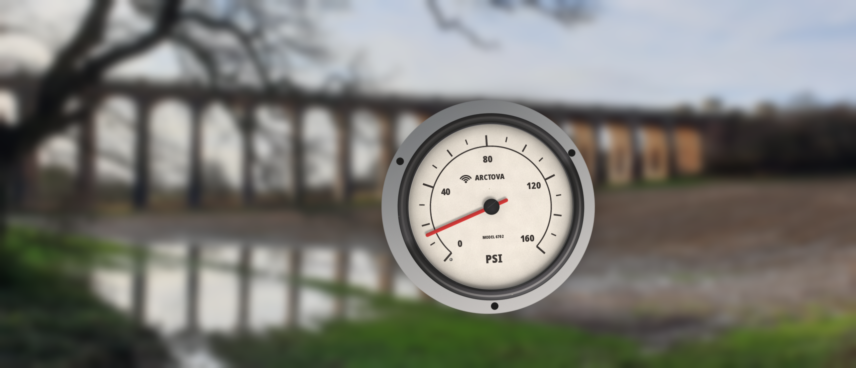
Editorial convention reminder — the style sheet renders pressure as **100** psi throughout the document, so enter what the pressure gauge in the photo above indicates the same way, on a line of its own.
**15** psi
